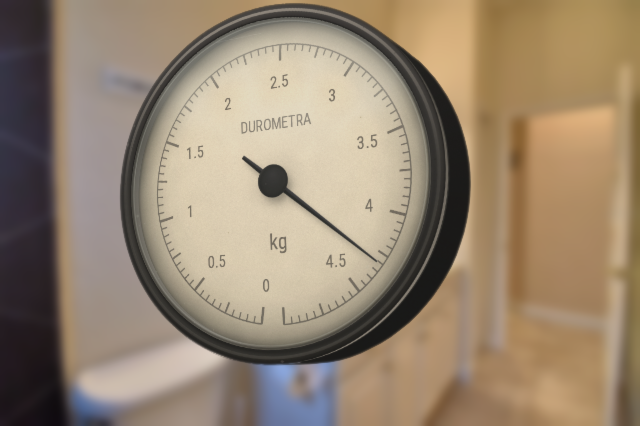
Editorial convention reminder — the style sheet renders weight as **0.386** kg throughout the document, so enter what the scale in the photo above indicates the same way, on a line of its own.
**4.3** kg
